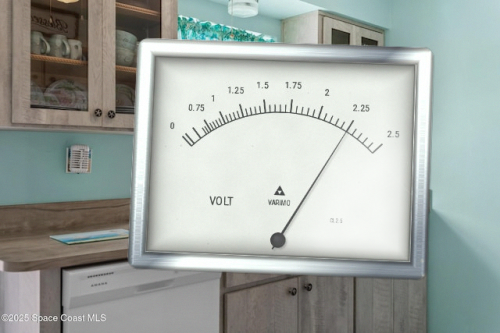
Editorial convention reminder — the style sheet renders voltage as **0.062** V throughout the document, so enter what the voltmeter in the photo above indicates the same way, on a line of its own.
**2.25** V
